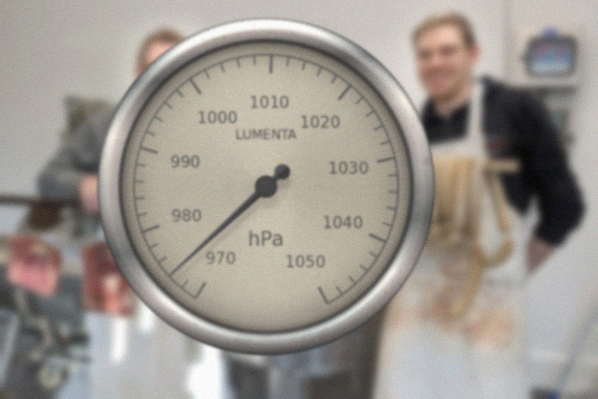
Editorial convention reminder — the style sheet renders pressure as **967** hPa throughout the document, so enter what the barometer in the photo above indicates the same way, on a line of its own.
**974** hPa
